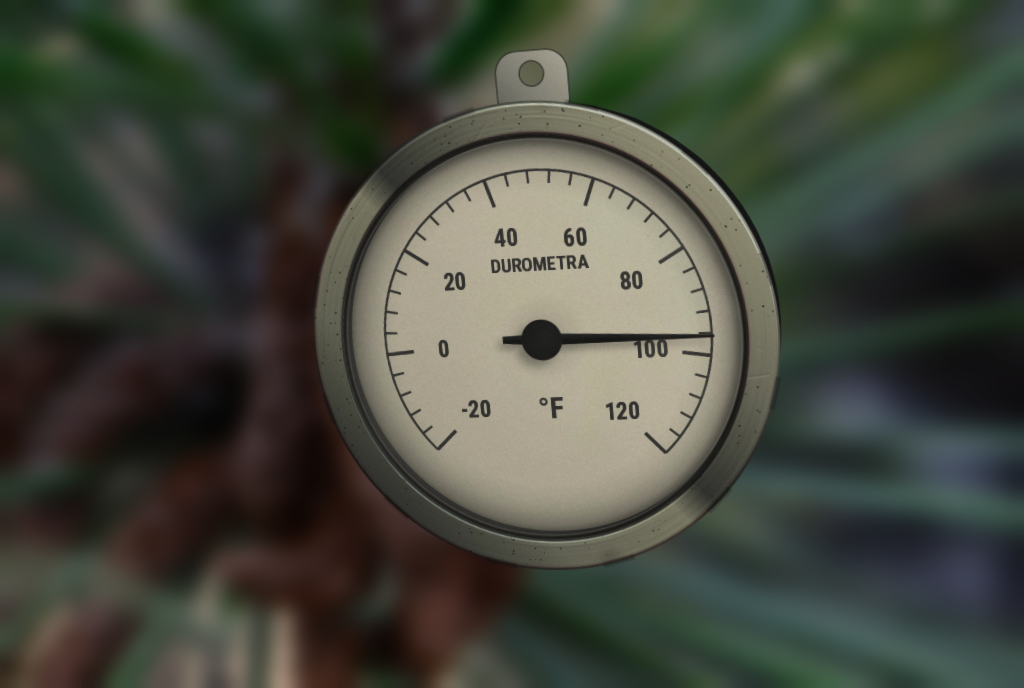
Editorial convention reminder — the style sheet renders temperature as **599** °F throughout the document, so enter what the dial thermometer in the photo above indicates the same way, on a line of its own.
**96** °F
